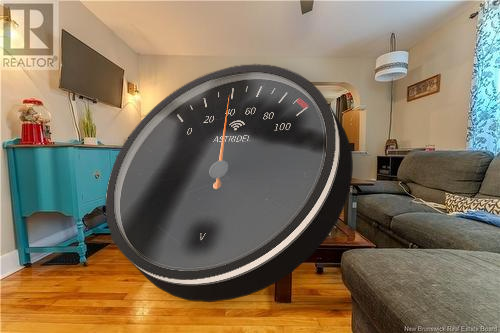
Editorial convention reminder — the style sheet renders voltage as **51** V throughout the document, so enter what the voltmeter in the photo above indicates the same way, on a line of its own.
**40** V
